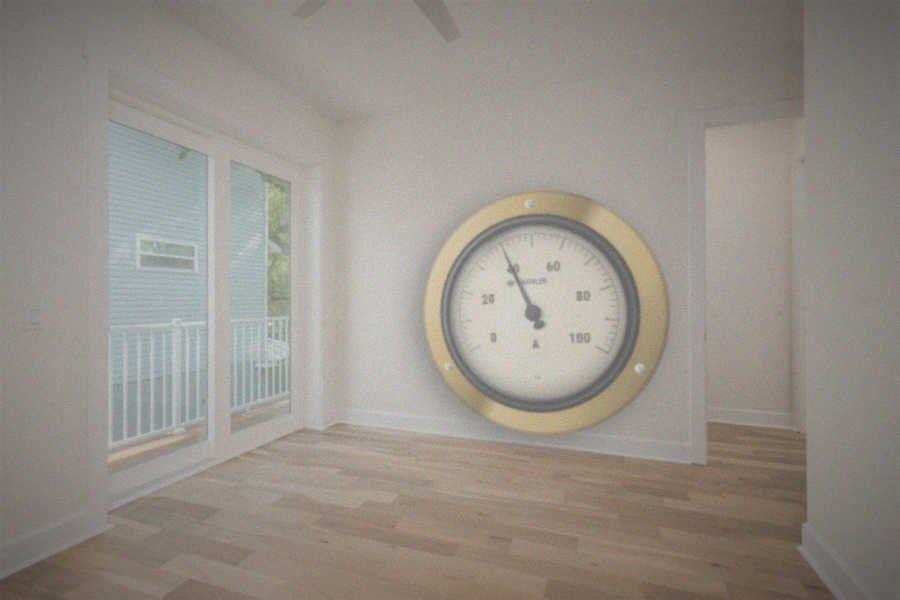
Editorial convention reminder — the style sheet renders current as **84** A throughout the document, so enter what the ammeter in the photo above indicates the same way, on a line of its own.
**40** A
